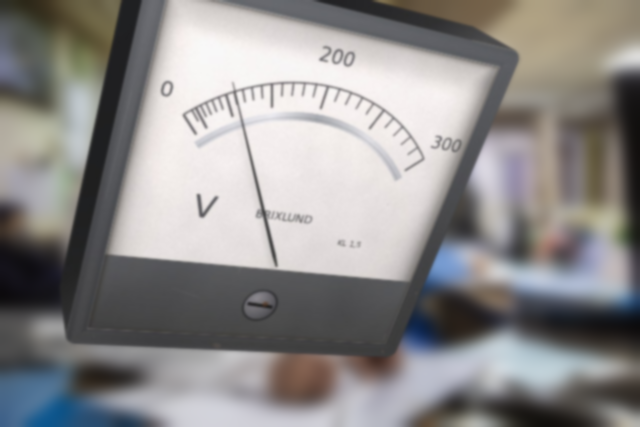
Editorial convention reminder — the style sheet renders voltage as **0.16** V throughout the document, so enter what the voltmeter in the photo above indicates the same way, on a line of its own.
**110** V
